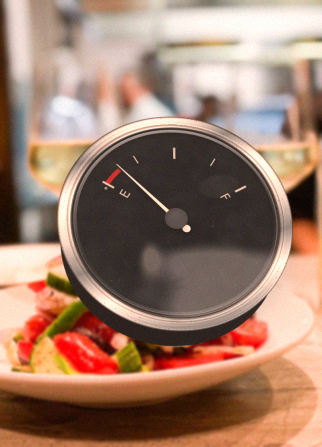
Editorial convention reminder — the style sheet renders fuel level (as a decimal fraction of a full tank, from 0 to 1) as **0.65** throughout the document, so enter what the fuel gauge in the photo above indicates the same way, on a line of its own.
**0.125**
